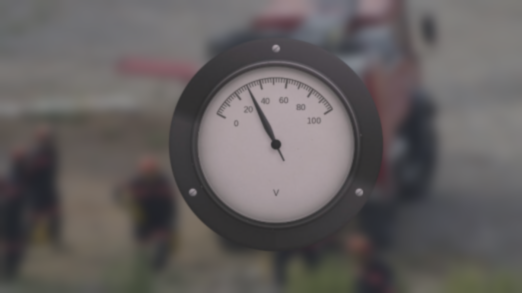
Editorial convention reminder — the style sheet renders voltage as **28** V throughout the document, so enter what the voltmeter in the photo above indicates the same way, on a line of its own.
**30** V
